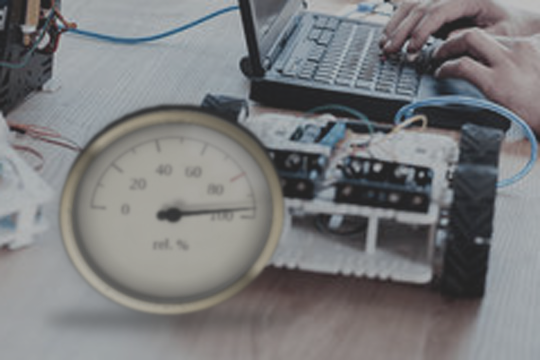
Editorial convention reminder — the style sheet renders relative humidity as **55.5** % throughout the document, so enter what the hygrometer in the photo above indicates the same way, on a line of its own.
**95** %
